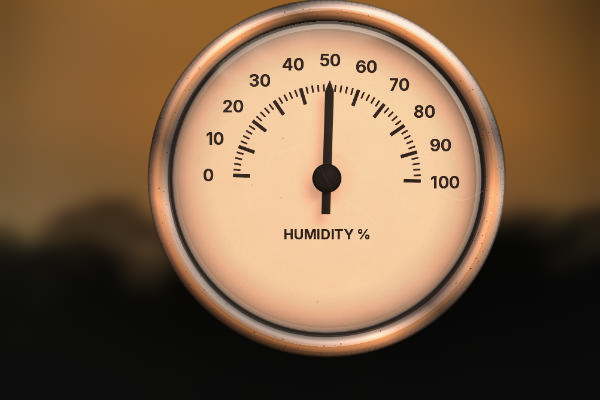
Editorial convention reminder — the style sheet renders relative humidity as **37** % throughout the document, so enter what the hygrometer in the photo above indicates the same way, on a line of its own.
**50** %
